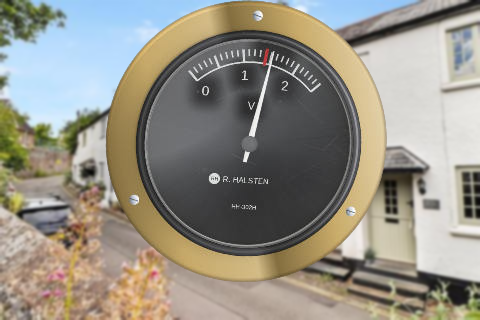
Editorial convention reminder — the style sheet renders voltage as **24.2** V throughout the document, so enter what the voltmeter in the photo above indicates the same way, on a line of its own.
**1.5** V
